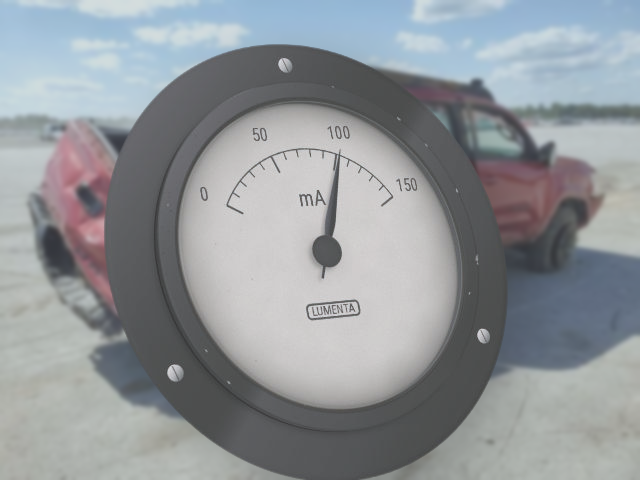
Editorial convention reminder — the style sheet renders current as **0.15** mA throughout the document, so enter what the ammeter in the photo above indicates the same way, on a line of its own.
**100** mA
